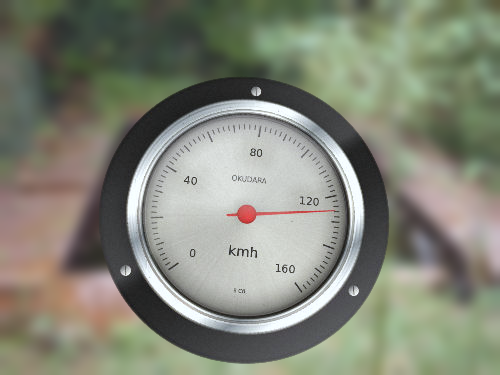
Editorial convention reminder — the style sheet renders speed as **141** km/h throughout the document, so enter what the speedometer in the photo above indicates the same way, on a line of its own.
**126** km/h
